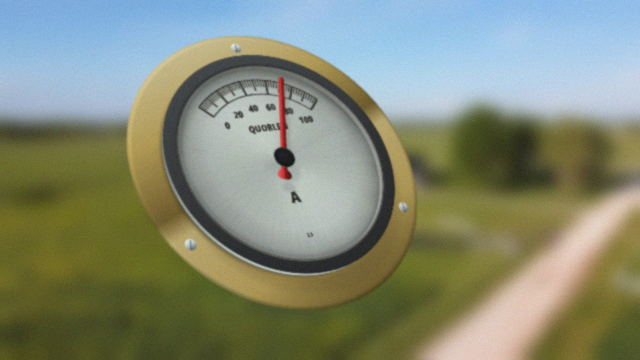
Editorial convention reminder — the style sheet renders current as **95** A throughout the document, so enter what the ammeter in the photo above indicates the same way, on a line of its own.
**70** A
